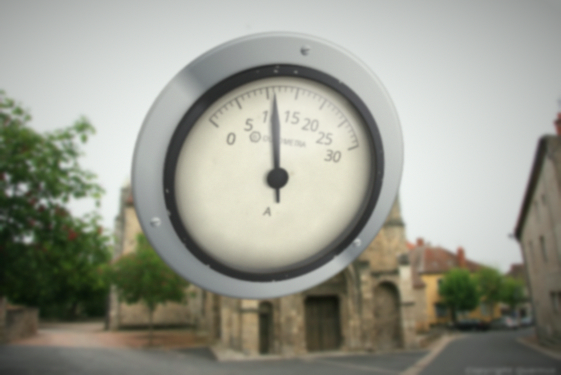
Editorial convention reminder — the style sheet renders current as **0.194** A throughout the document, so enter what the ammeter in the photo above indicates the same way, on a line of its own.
**11** A
